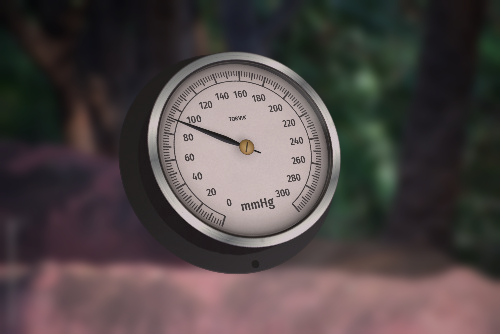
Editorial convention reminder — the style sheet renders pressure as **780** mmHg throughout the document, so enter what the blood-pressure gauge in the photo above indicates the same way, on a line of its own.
**90** mmHg
